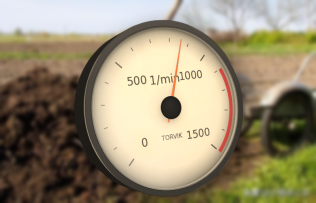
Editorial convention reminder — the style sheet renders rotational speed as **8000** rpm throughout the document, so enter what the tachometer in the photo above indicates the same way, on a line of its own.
**850** rpm
